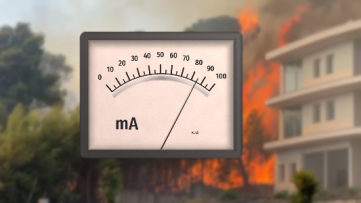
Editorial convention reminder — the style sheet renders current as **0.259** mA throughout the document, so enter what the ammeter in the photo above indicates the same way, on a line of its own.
**85** mA
